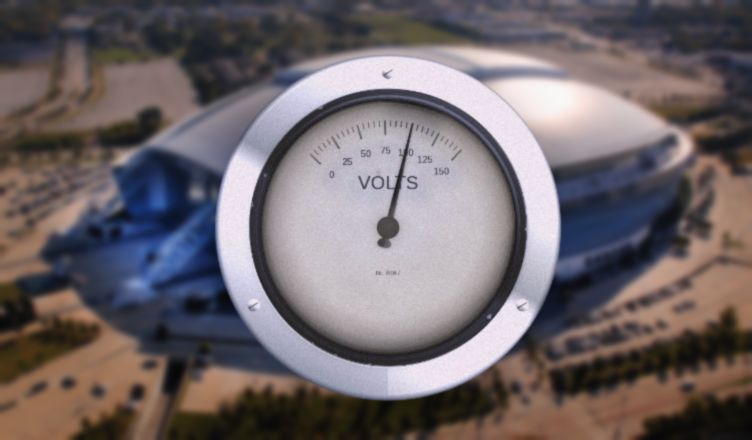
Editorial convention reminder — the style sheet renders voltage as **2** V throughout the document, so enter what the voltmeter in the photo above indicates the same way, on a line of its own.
**100** V
